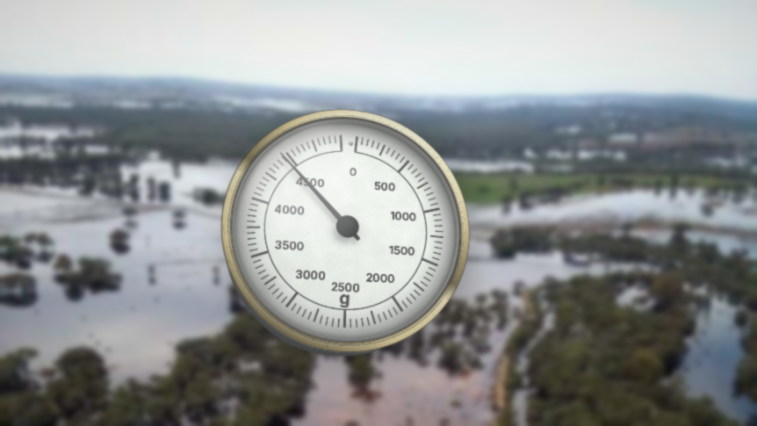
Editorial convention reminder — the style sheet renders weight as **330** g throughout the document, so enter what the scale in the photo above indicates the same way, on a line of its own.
**4450** g
